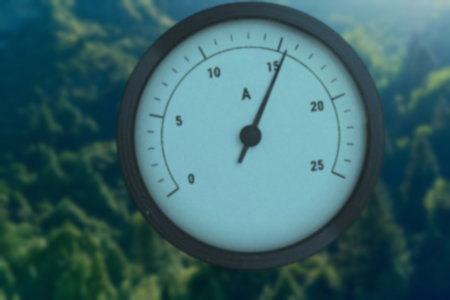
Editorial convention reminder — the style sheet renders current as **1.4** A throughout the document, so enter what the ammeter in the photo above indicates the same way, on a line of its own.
**15.5** A
